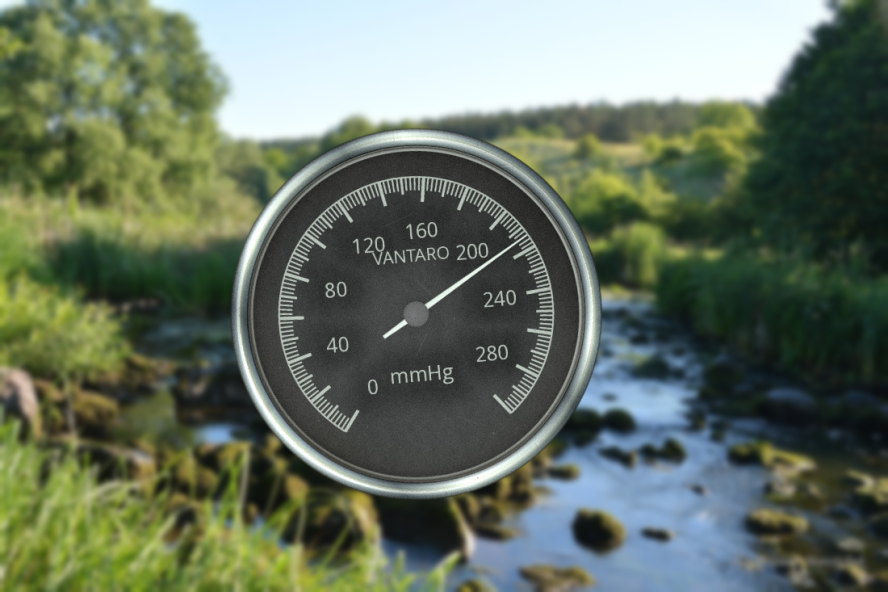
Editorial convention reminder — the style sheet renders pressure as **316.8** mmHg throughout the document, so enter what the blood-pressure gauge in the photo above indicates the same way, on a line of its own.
**214** mmHg
